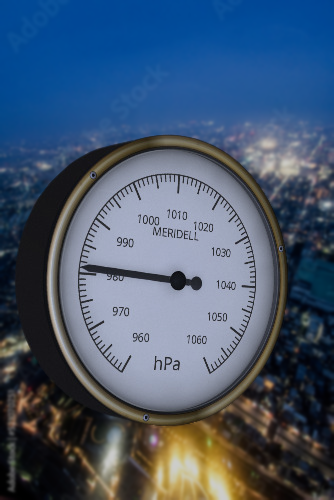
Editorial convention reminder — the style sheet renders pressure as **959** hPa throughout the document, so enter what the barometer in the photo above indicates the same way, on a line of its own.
**981** hPa
